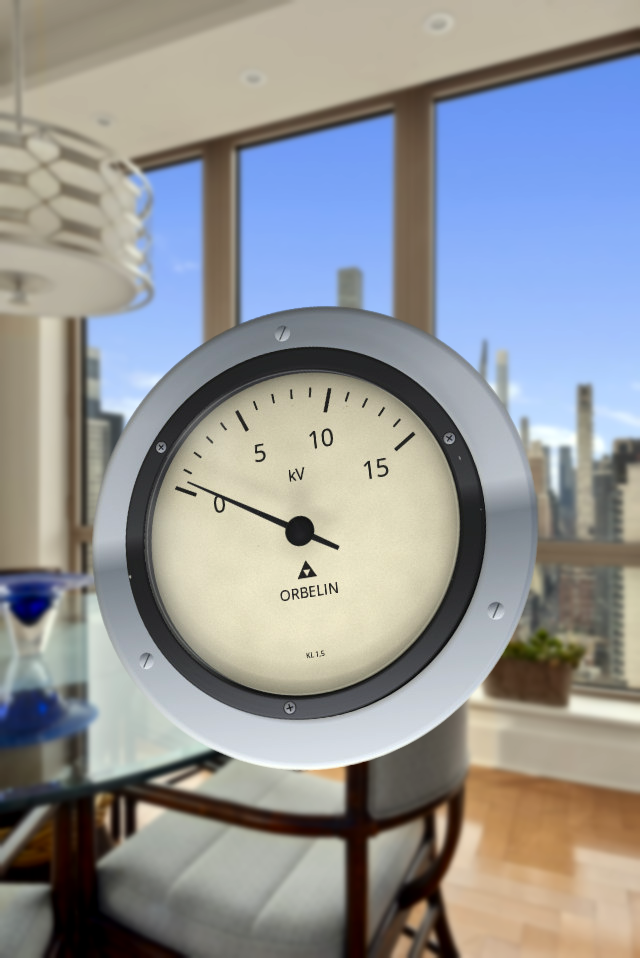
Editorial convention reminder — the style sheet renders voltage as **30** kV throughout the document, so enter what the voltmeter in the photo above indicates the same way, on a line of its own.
**0.5** kV
